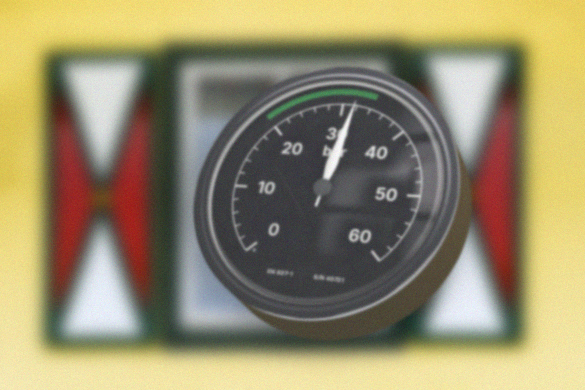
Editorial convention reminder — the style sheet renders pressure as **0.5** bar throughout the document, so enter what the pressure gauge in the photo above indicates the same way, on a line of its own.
**32** bar
